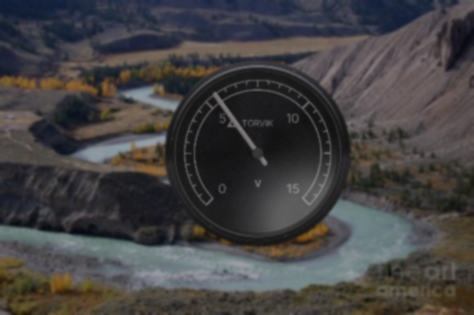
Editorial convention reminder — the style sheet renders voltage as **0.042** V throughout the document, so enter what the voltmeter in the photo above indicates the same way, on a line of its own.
**5.5** V
